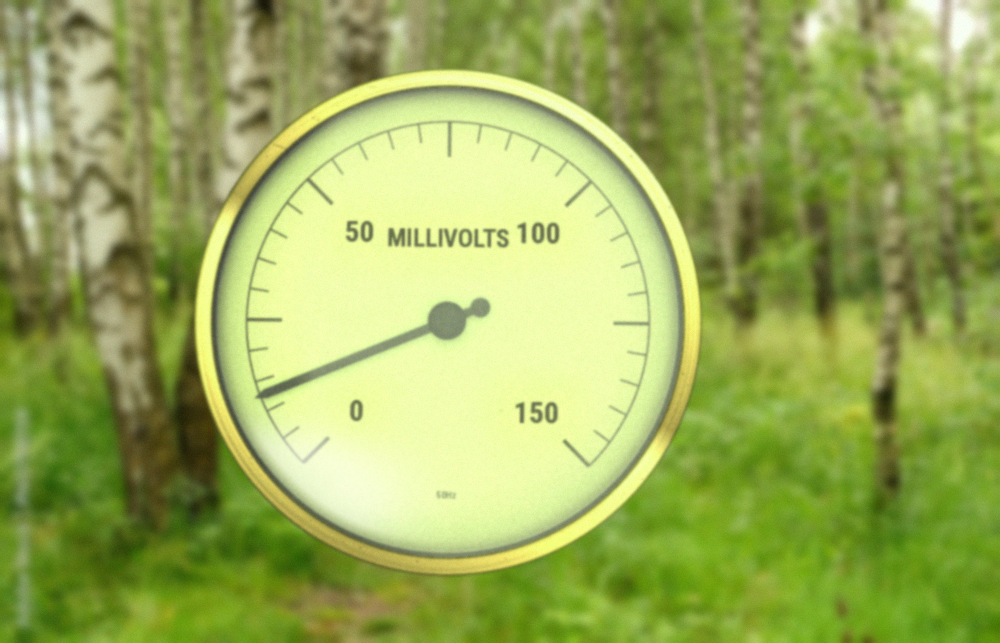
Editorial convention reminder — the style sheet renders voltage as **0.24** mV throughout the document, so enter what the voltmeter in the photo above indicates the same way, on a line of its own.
**12.5** mV
